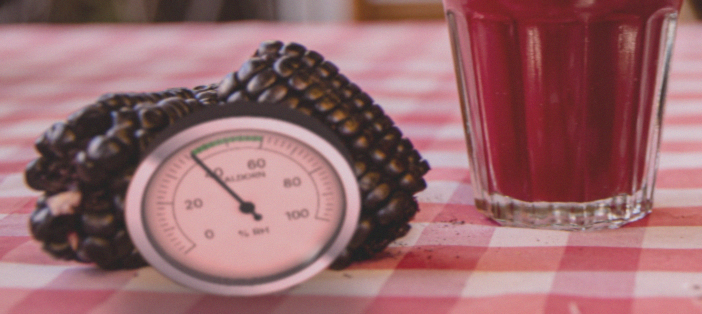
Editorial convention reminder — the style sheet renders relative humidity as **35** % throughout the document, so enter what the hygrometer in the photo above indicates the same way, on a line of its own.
**40** %
